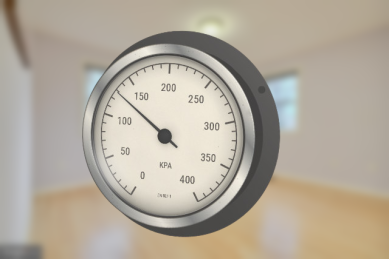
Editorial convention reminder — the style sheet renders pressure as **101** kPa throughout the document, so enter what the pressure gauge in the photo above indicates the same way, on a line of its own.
**130** kPa
